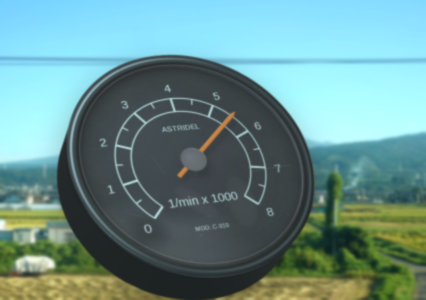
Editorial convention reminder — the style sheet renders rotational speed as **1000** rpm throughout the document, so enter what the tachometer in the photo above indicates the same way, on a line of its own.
**5500** rpm
